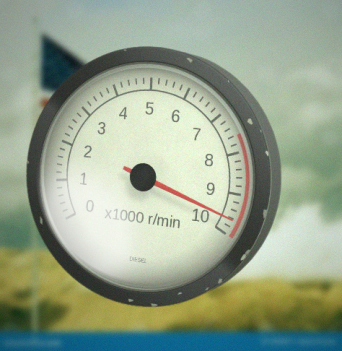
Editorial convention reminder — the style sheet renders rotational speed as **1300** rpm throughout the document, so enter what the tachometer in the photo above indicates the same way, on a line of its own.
**9600** rpm
